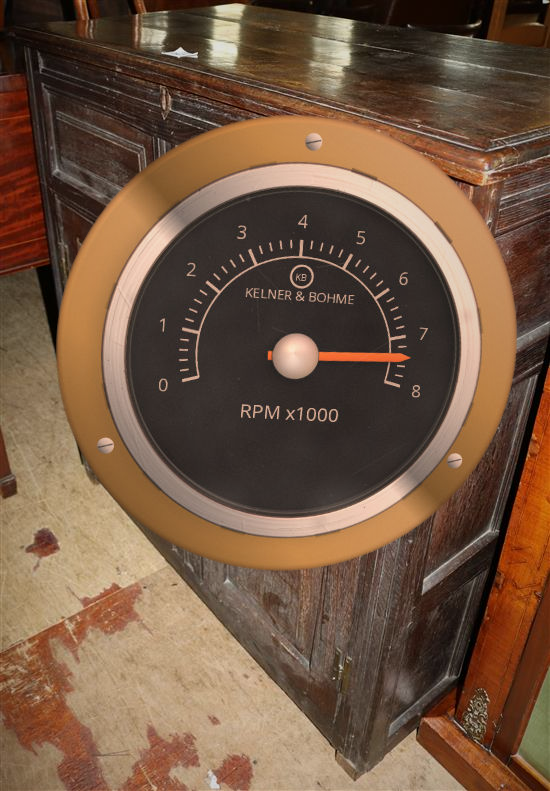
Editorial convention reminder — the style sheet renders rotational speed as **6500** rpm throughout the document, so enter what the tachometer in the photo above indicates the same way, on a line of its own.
**7400** rpm
